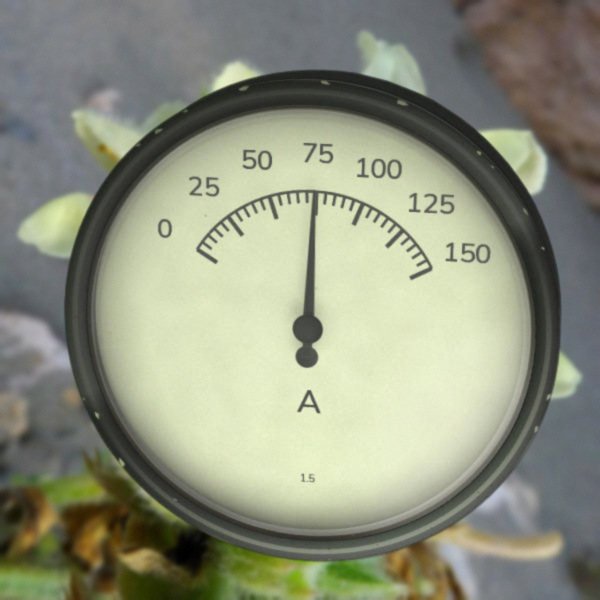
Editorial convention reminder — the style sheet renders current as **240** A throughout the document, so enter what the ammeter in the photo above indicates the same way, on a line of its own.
**75** A
